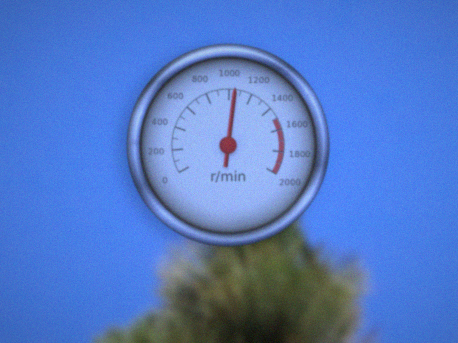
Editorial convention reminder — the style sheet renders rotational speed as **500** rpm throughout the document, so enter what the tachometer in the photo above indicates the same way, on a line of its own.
**1050** rpm
